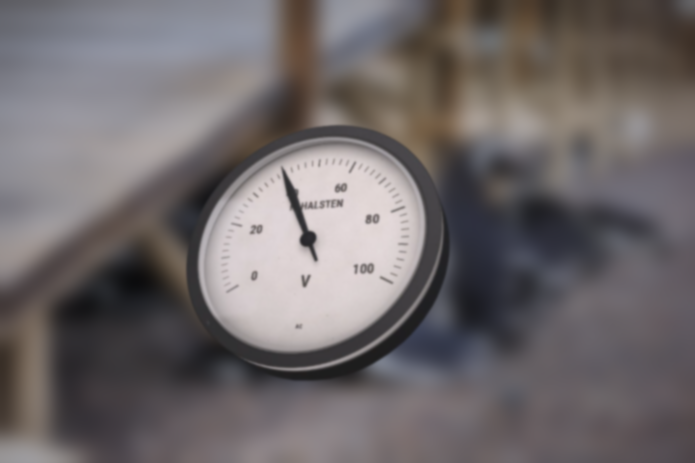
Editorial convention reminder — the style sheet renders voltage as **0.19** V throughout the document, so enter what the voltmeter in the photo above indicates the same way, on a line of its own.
**40** V
